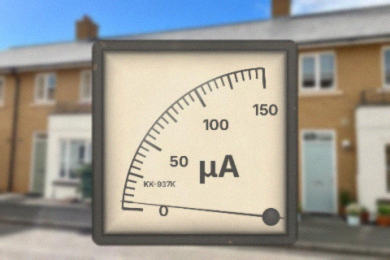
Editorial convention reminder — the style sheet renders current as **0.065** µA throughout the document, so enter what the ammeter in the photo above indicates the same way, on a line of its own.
**5** µA
